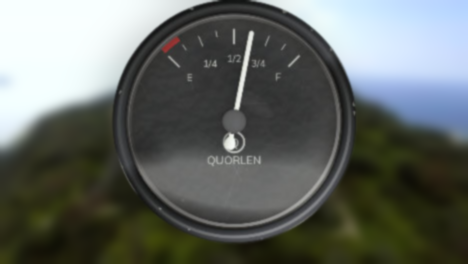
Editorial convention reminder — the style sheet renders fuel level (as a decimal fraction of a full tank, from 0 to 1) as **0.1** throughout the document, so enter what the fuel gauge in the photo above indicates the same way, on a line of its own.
**0.625**
